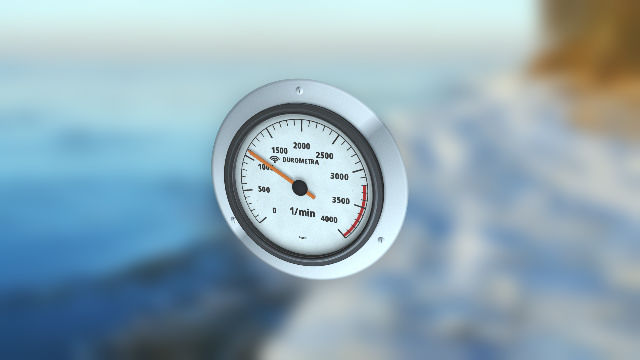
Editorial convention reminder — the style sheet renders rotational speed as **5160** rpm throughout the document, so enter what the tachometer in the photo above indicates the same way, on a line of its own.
**1100** rpm
